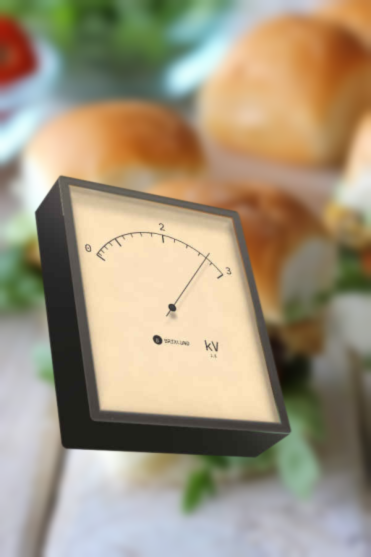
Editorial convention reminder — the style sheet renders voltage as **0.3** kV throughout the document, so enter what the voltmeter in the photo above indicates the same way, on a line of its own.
**2.7** kV
